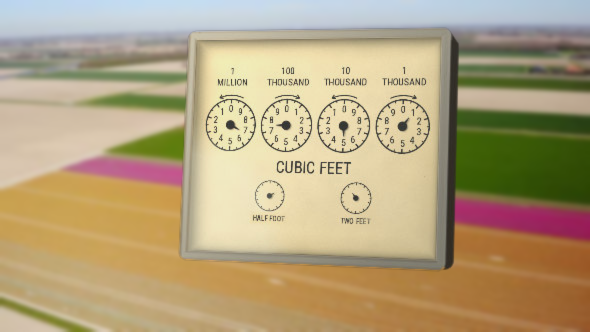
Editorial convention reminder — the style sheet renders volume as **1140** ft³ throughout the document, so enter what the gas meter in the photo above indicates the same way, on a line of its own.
**675100** ft³
